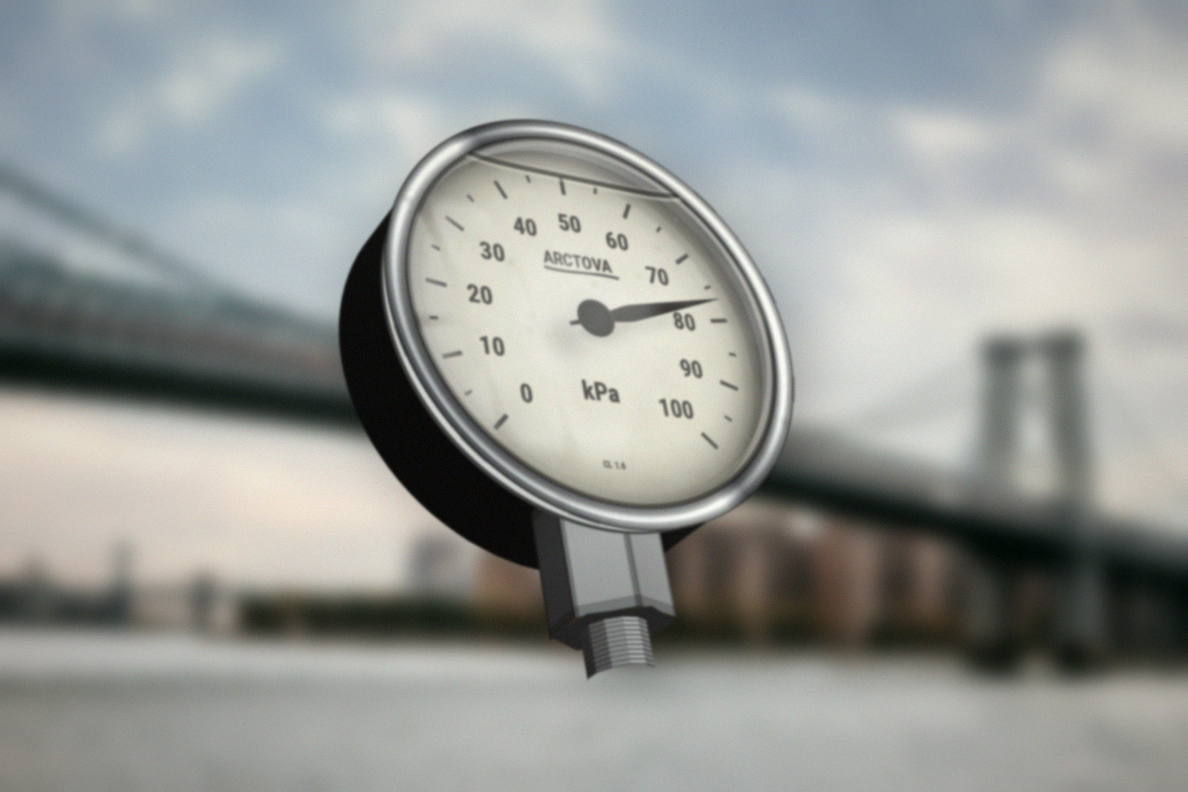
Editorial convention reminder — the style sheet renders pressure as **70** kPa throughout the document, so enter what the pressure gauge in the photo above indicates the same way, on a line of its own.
**77.5** kPa
